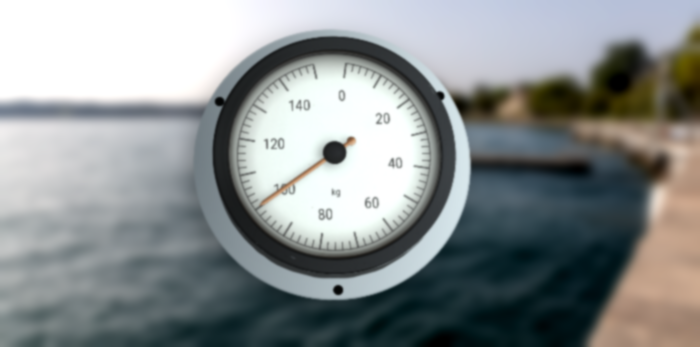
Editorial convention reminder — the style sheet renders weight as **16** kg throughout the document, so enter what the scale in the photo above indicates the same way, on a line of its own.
**100** kg
